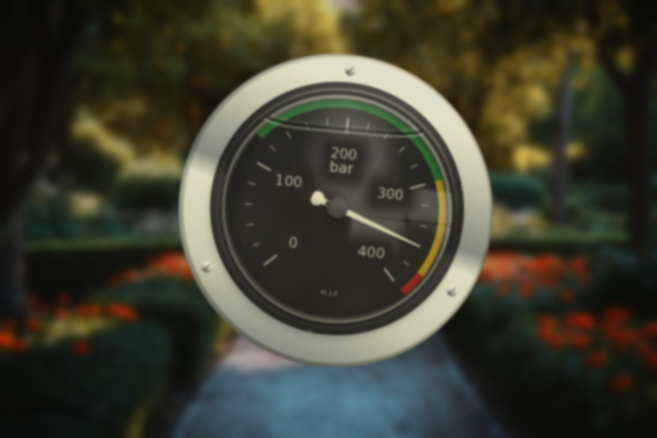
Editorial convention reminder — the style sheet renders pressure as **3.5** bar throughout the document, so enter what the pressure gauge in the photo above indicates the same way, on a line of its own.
**360** bar
